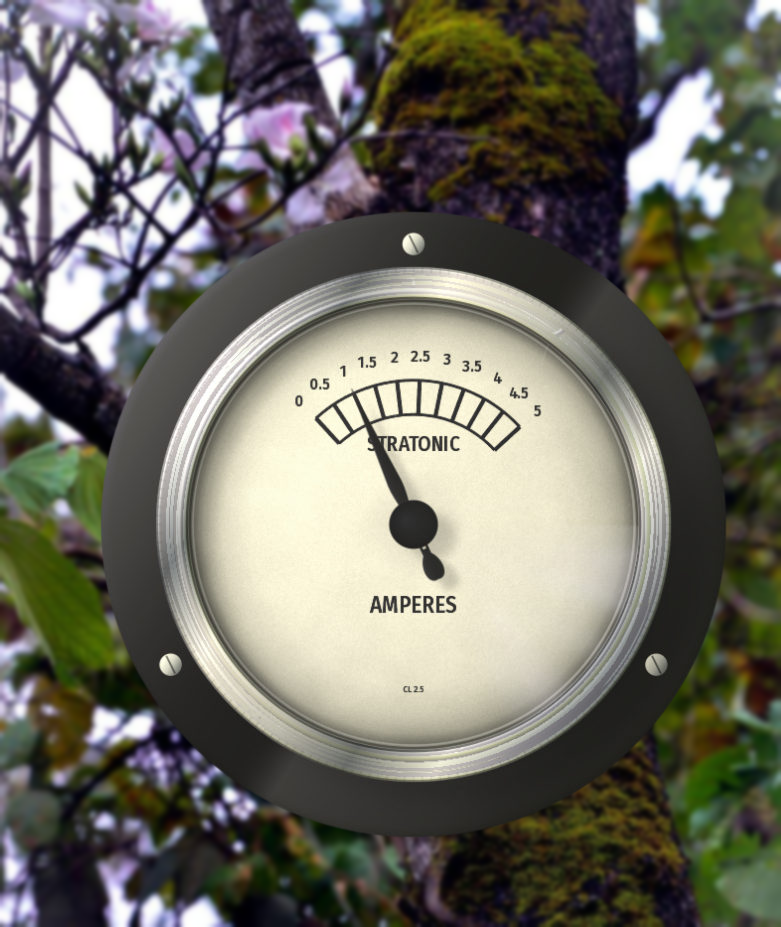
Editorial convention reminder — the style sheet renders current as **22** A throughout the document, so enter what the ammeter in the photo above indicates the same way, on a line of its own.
**1** A
